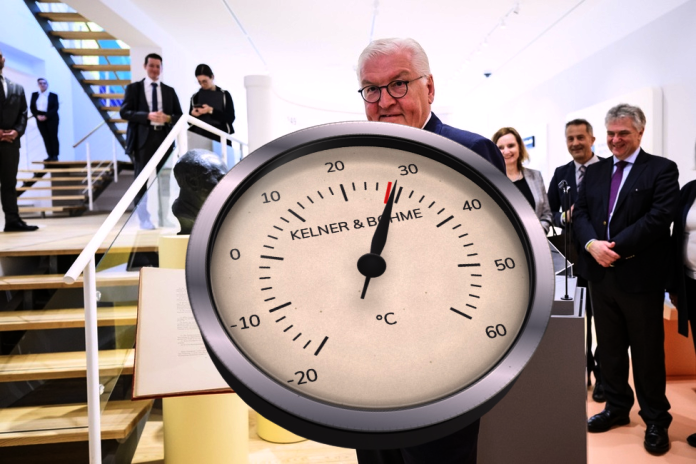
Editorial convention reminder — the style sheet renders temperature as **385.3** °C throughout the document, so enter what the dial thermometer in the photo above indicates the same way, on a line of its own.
**29** °C
